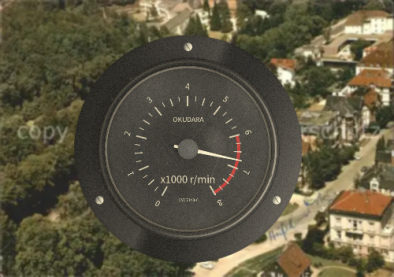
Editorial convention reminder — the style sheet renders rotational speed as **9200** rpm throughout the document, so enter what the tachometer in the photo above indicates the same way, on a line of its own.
**6750** rpm
